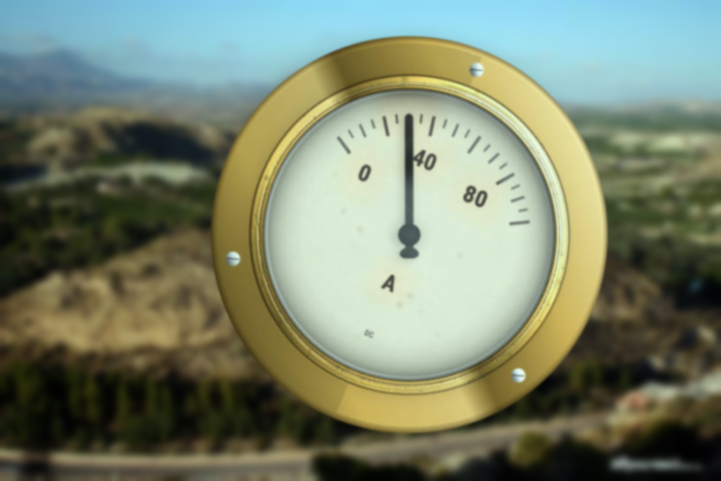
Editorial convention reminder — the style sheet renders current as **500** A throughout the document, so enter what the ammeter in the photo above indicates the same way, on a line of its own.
**30** A
